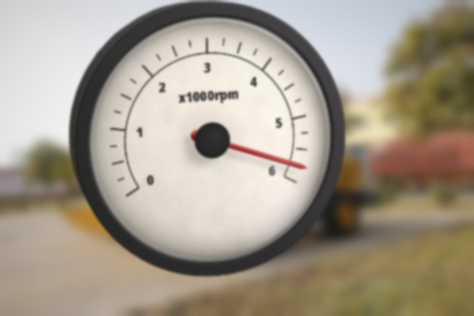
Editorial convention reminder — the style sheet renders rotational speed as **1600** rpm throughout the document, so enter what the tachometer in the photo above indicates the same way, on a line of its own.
**5750** rpm
